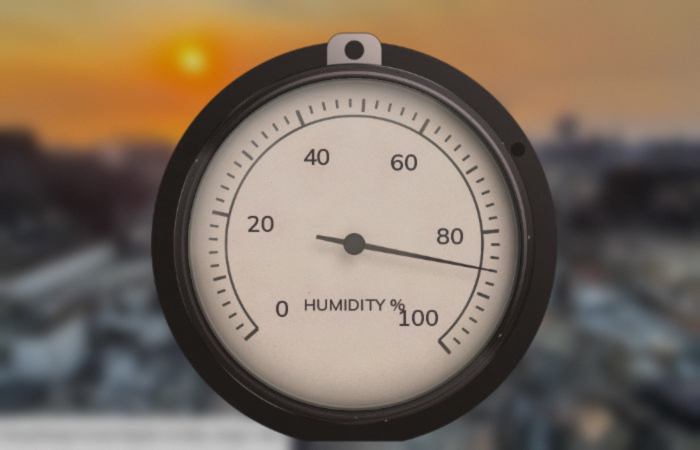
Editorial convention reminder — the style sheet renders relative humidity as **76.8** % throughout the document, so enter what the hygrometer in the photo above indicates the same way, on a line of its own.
**86** %
